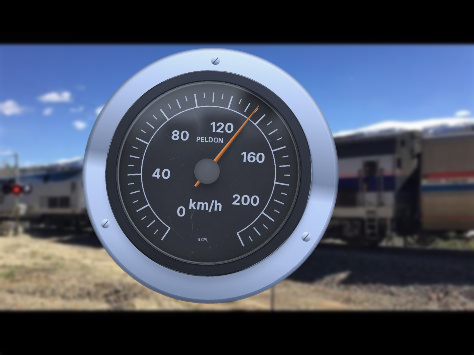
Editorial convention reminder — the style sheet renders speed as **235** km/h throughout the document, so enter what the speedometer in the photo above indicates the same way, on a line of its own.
**135** km/h
